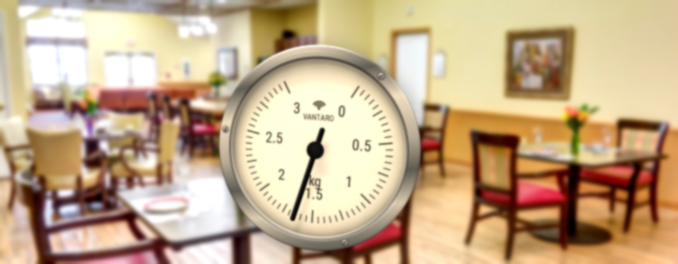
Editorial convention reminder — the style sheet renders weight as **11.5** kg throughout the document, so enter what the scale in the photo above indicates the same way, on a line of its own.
**1.65** kg
